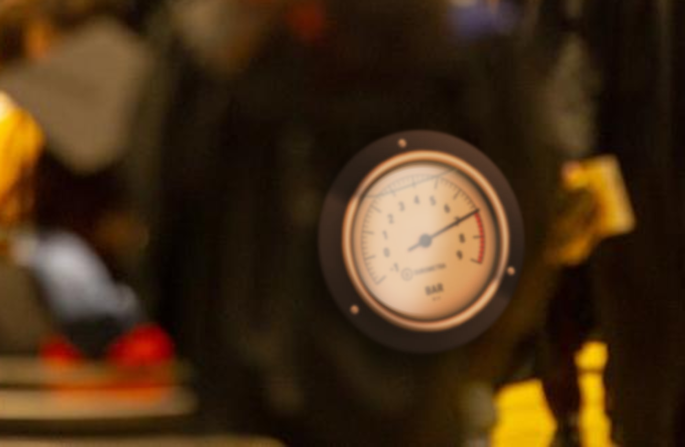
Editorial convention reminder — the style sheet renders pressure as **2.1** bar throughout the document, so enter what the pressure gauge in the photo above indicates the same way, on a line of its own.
**7** bar
